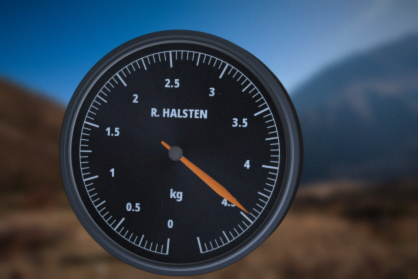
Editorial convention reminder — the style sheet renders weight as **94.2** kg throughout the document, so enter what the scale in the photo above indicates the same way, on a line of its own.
**4.45** kg
